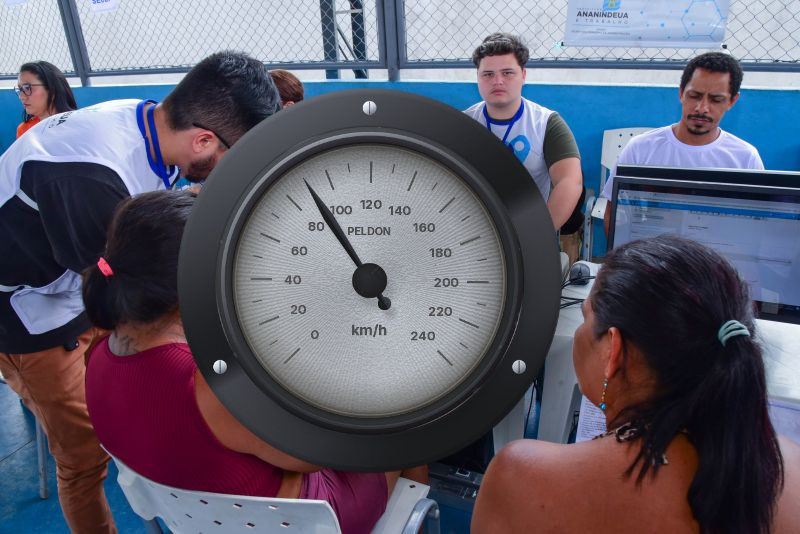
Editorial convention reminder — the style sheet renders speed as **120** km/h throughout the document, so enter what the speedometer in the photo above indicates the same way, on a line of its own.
**90** km/h
